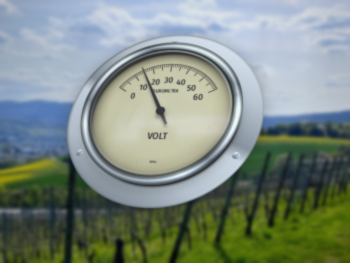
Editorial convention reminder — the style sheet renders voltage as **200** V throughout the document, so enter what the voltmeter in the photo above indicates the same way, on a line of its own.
**15** V
